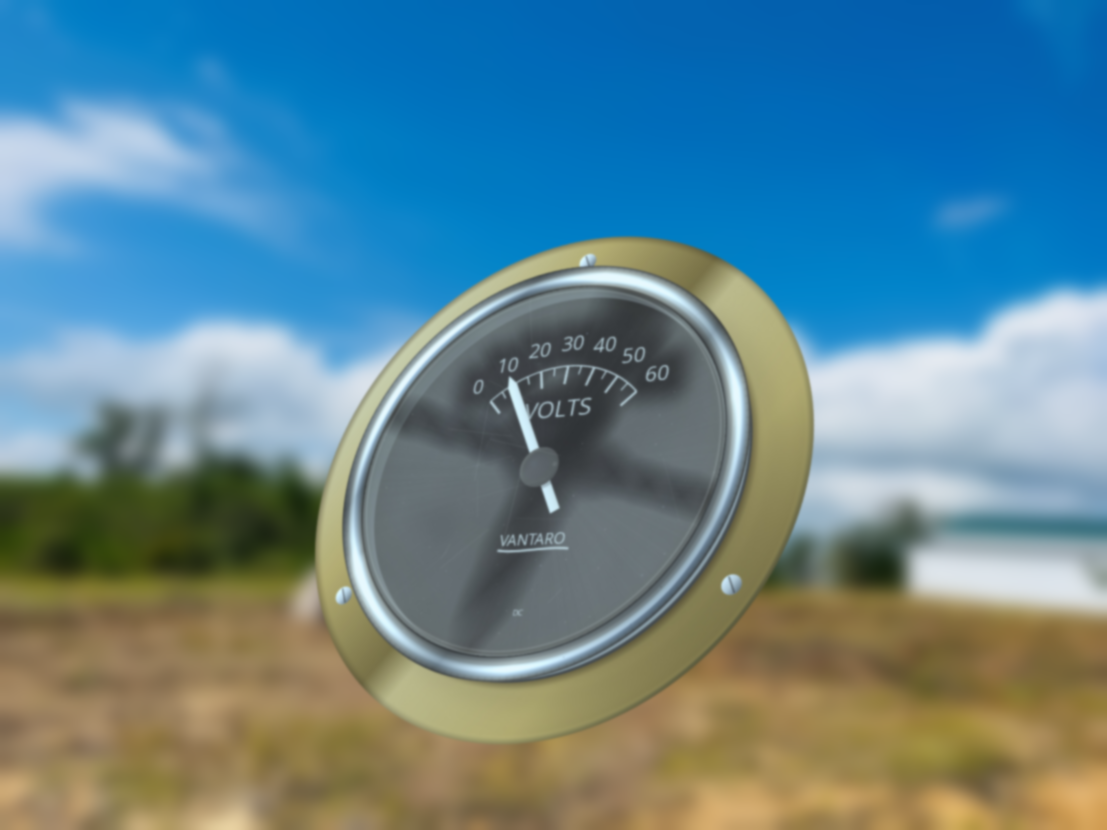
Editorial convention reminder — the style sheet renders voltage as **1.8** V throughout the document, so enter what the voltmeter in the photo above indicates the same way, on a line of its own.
**10** V
